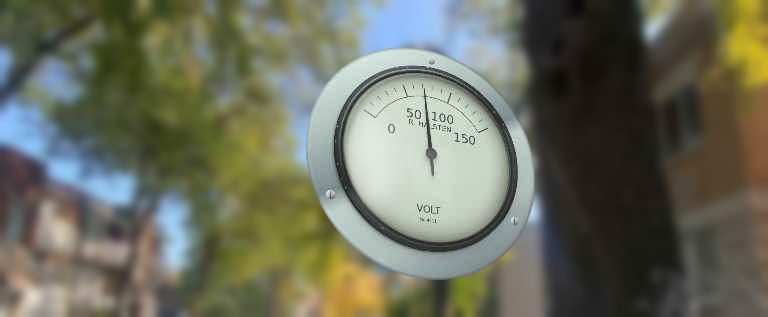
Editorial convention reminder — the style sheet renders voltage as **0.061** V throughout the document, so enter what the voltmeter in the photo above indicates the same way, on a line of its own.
**70** V
